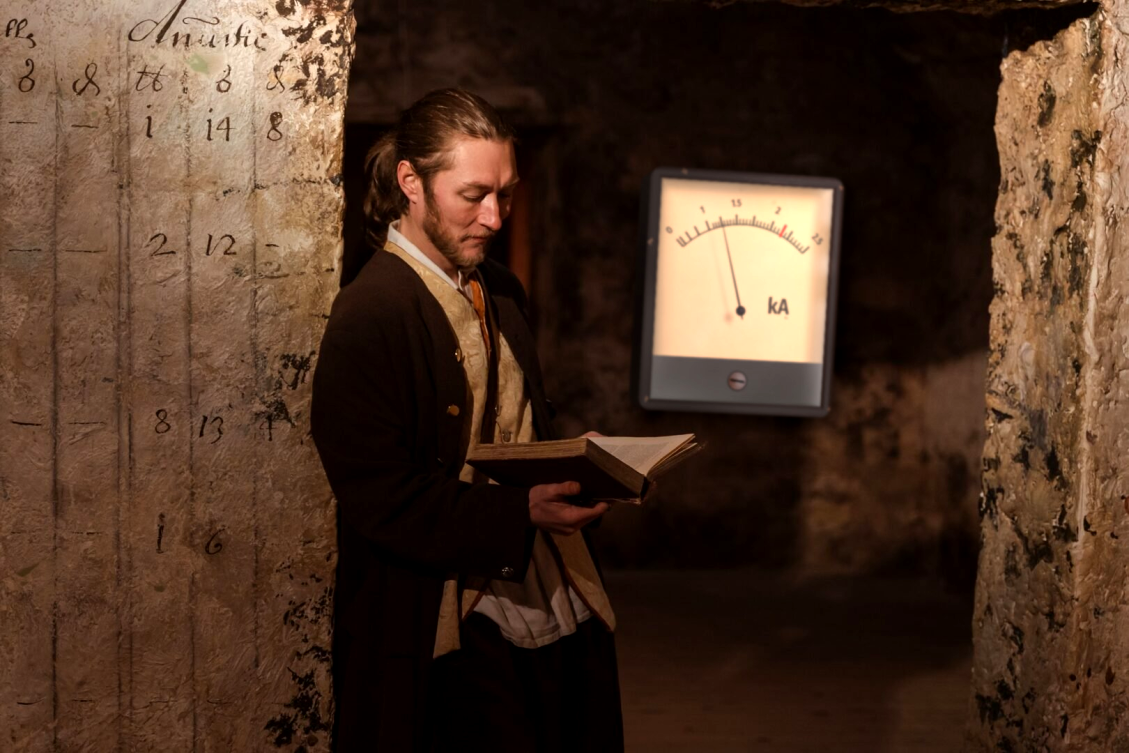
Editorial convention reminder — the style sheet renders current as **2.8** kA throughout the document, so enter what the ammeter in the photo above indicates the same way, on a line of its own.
**1.25** kA
